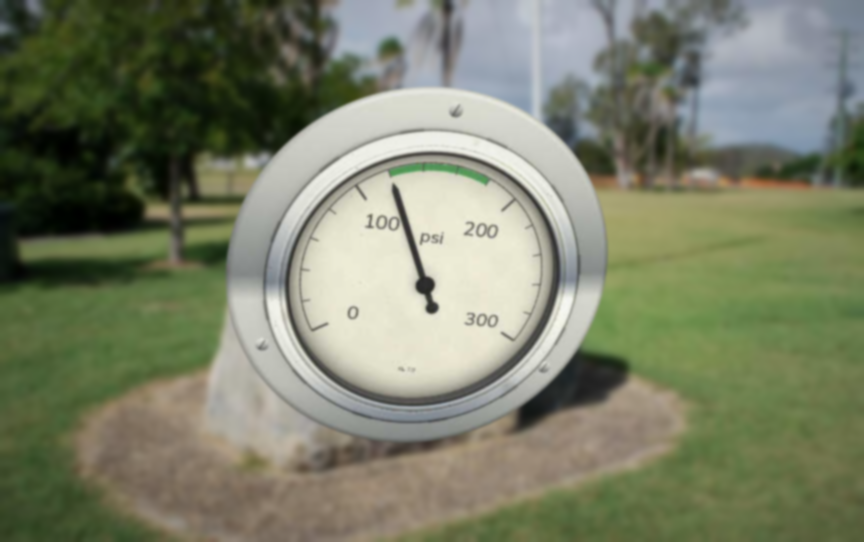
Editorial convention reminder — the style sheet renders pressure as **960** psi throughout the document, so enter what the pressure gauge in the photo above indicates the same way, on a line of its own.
**120** psi
